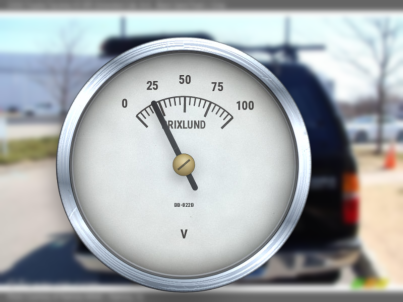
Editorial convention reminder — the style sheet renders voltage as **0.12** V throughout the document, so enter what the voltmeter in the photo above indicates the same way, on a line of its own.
**20** V
